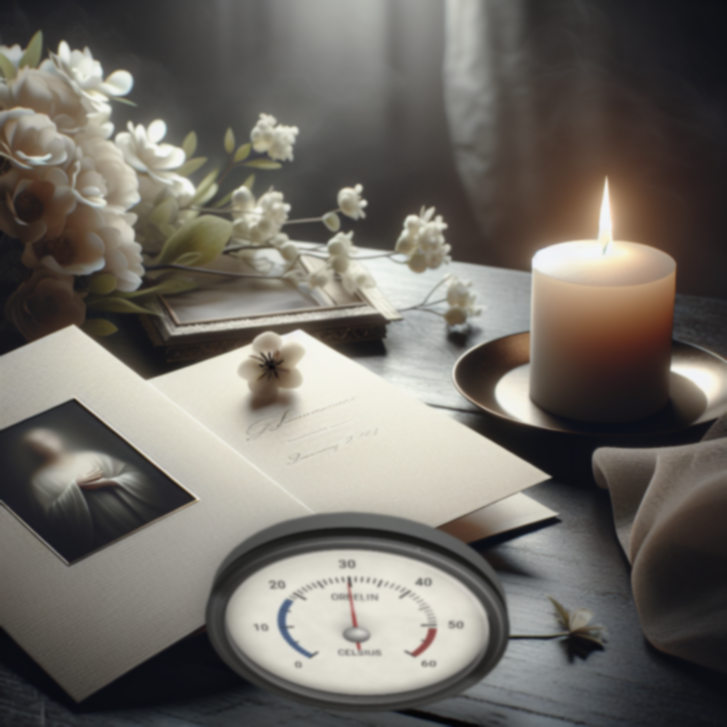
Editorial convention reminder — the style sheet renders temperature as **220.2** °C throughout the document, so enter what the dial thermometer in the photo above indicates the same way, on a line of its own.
**30** °C
